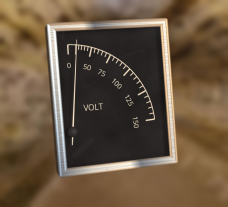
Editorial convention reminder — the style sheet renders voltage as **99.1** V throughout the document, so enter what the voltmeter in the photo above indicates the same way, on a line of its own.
**25** V
